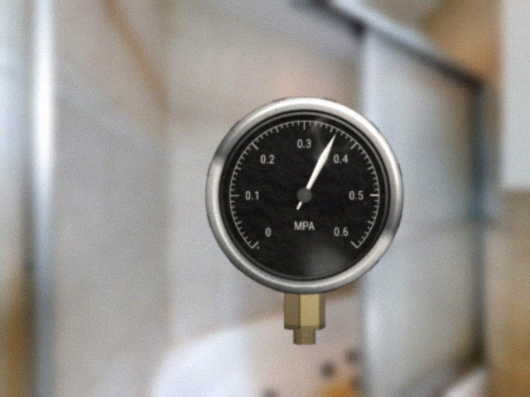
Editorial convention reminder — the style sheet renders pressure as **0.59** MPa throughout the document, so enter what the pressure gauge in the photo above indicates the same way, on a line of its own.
**0.36** MPa
